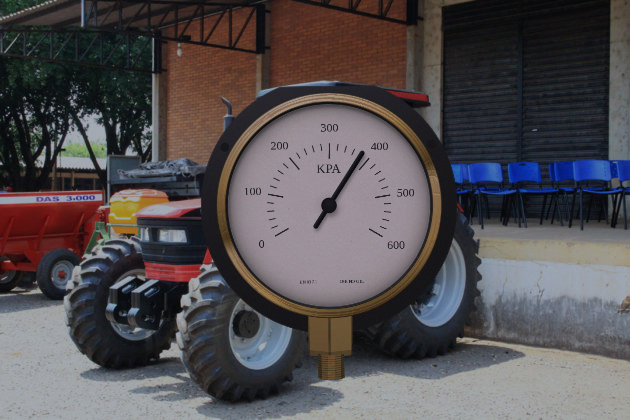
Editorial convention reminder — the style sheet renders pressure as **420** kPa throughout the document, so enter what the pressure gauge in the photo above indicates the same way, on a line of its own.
**380** kPa
